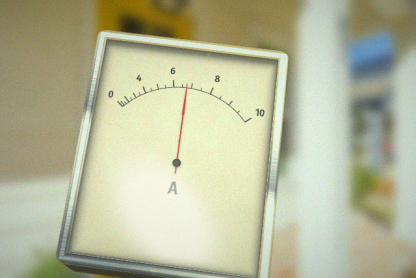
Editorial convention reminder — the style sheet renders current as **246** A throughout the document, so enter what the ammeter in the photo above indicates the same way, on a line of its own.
**6.75** A
